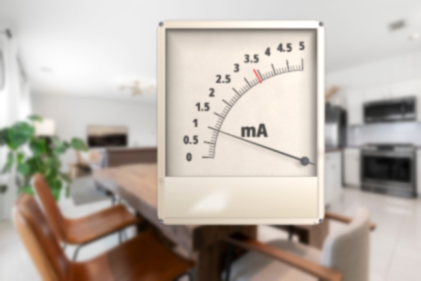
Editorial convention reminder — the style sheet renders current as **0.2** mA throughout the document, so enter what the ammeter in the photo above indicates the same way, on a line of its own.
**1** mA
